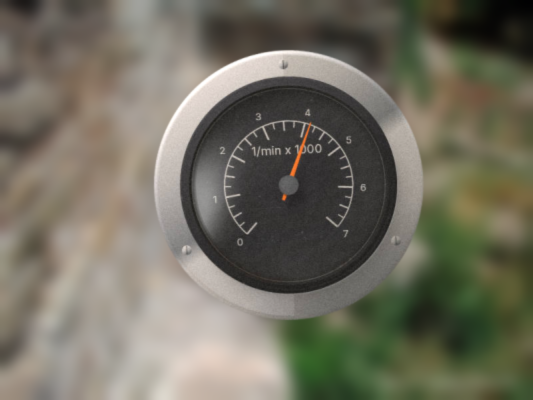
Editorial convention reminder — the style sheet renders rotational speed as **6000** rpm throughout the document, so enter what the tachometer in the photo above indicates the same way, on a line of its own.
**4125** rpm
